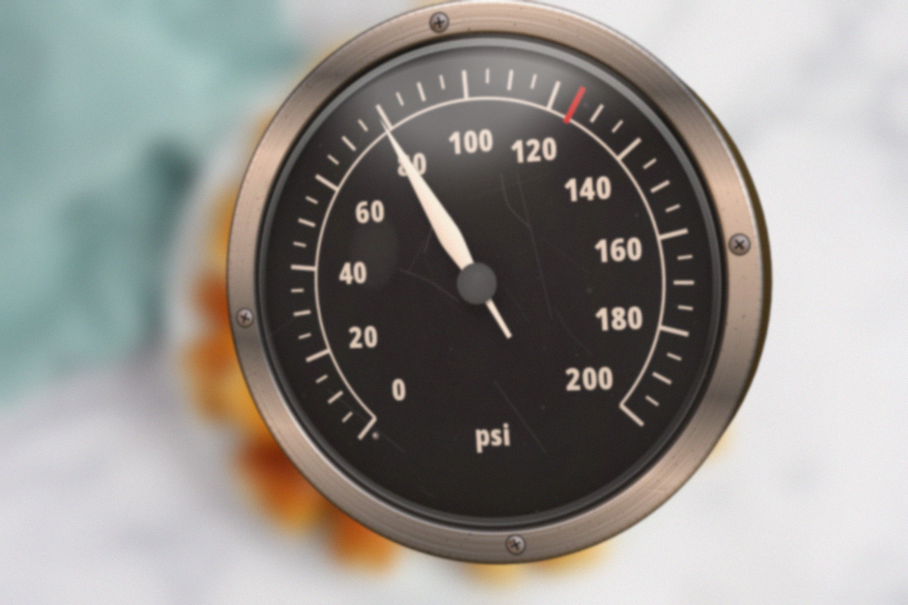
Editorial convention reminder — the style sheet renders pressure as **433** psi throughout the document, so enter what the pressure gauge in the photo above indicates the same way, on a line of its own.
**80** psi
